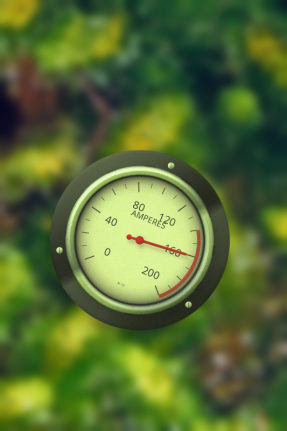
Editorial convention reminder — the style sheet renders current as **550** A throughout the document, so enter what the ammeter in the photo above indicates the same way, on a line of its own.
**160** A
